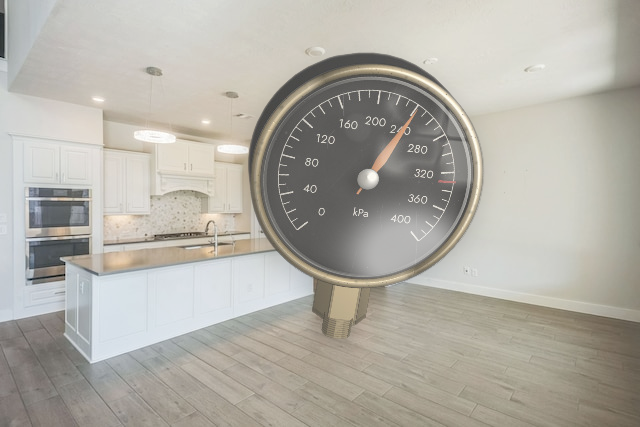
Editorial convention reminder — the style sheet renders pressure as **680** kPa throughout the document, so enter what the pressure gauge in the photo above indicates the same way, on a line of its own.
**240** kPa
